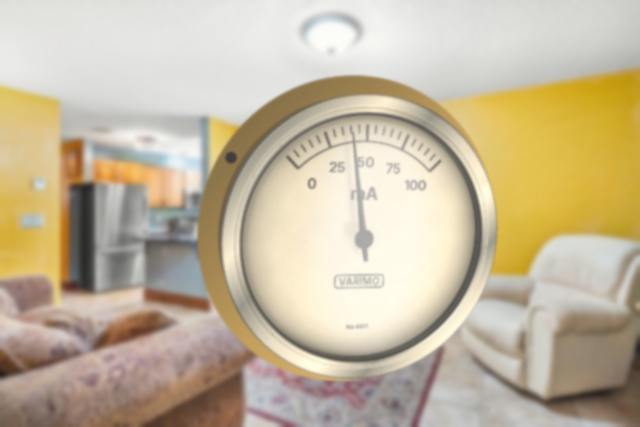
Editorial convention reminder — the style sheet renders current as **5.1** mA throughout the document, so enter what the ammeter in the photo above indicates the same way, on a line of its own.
**40** mA
